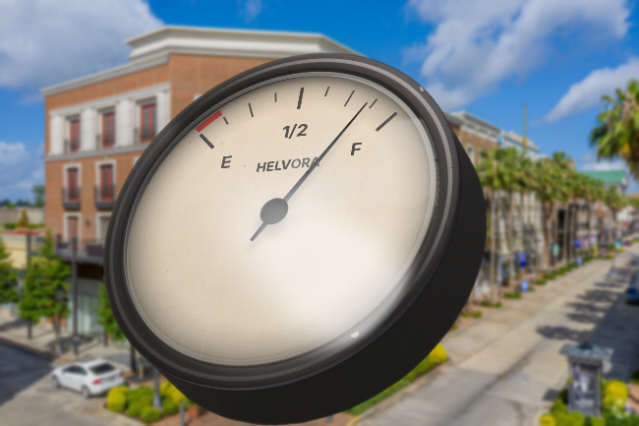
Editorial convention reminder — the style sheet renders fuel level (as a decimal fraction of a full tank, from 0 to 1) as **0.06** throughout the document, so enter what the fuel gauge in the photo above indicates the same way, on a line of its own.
**0.875**
